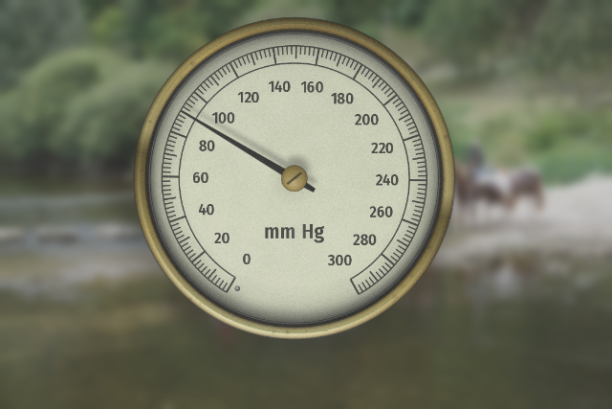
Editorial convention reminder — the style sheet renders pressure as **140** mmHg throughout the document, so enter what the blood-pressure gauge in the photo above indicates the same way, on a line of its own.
**90** mmHg
